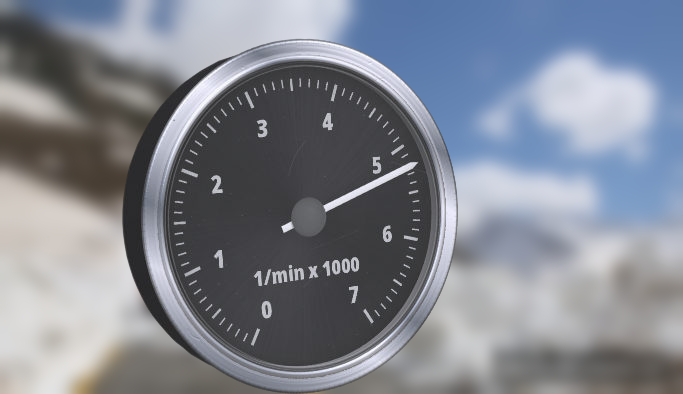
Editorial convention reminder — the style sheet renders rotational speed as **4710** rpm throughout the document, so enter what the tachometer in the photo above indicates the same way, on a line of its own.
**5200** rpm
